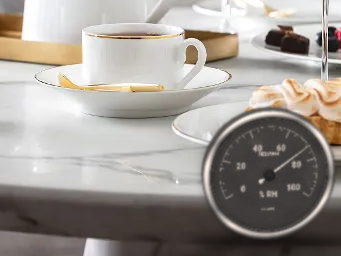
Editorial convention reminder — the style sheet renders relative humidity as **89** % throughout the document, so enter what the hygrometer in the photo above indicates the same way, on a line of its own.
**72** %
